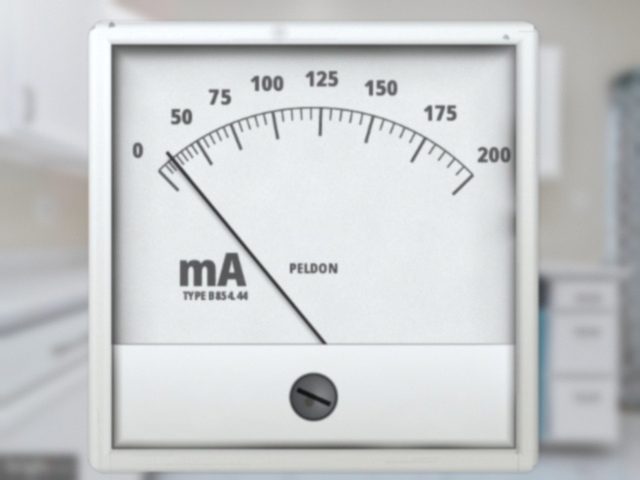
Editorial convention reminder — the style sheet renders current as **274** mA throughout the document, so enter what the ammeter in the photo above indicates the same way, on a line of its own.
**25** mA
